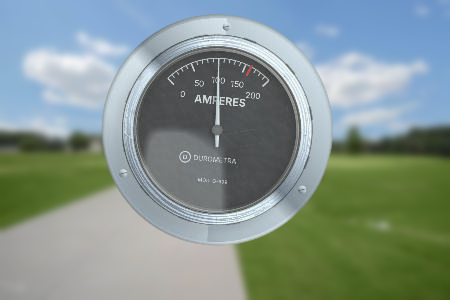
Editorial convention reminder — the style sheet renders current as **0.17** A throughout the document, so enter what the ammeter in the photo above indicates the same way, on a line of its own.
**100** A
